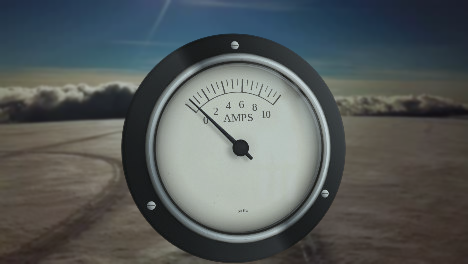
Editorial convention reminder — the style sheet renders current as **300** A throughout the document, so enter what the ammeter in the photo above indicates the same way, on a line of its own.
**0.5** A
